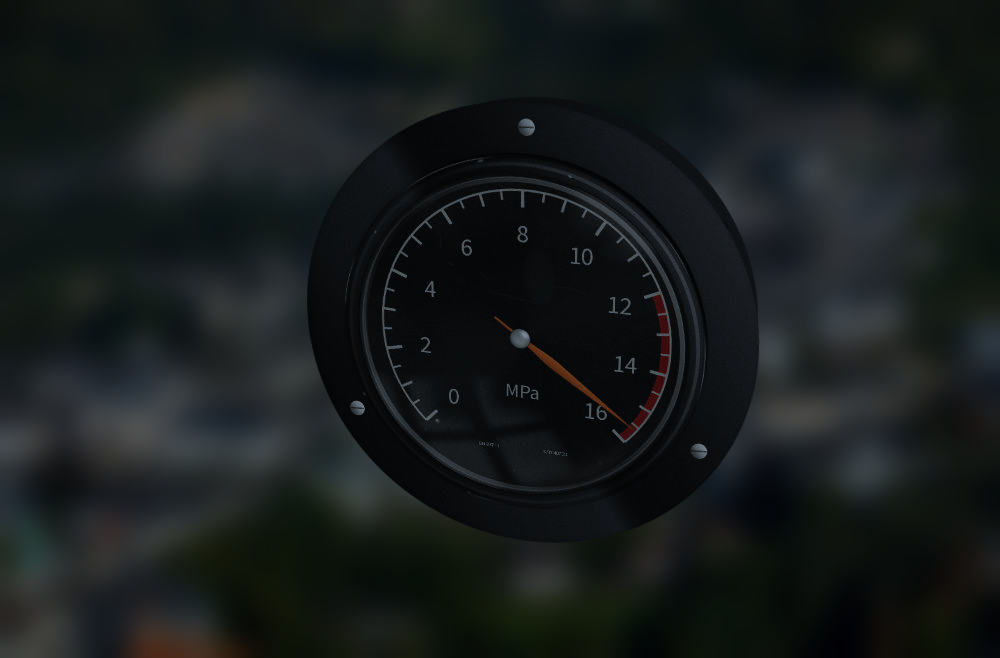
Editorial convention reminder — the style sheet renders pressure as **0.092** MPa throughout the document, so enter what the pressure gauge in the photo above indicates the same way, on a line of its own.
**15.5** MPa
